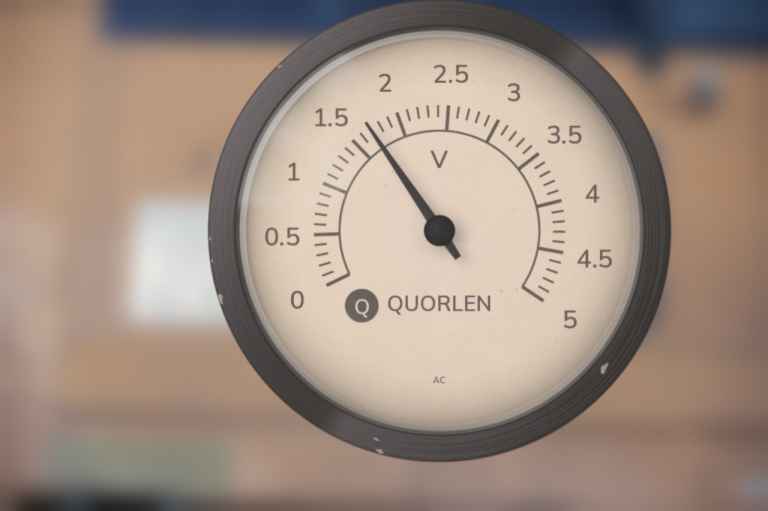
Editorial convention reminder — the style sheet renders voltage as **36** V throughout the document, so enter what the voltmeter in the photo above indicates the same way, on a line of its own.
**1.7** V
